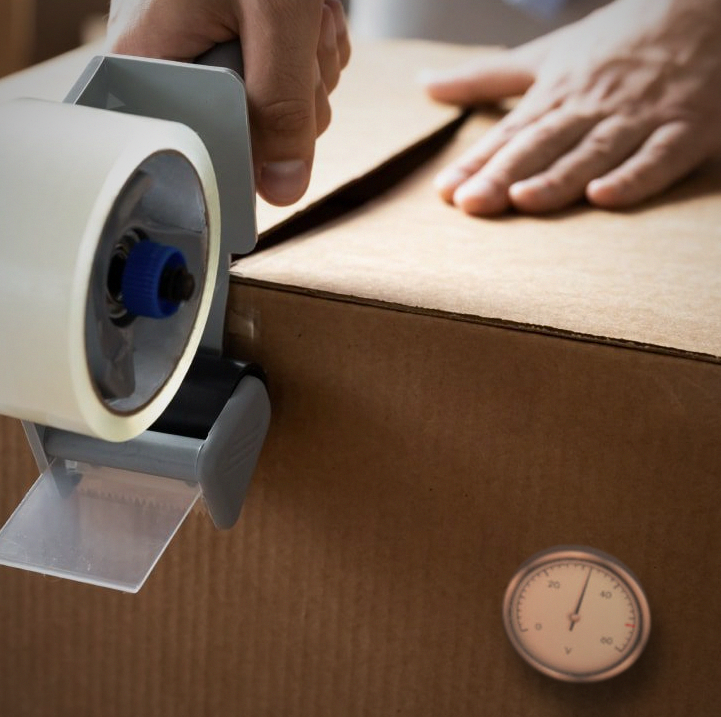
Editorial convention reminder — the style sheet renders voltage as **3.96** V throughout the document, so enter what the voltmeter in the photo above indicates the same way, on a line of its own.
**32** V
